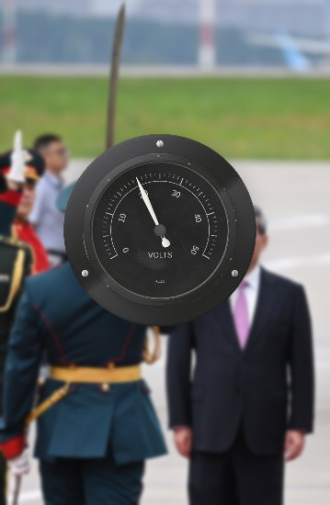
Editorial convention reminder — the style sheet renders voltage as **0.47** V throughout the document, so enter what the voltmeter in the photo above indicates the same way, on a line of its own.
**20** V
